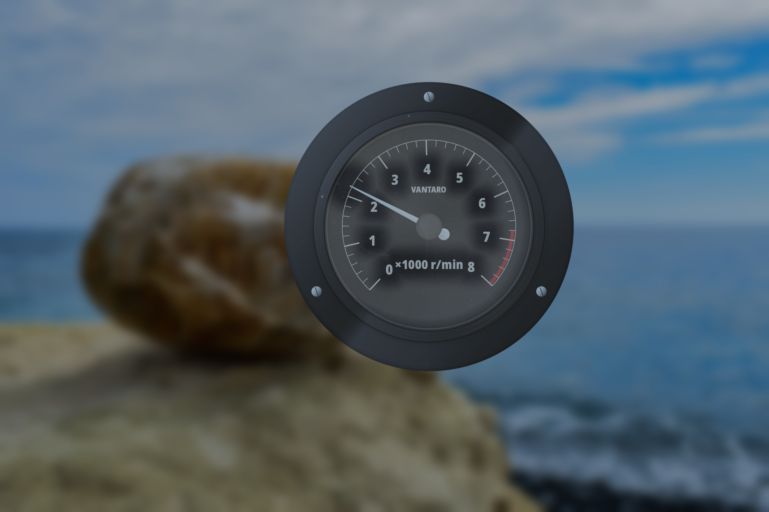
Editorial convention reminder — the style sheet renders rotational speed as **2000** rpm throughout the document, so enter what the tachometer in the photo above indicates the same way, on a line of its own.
**2200** rpm
